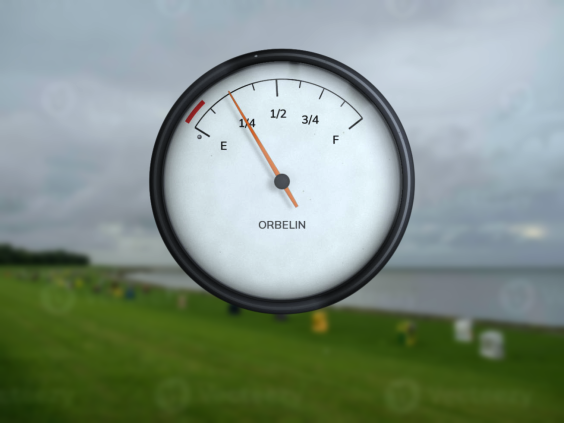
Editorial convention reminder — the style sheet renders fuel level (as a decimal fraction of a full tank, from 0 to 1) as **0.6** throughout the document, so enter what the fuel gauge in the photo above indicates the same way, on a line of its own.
**0.25**
